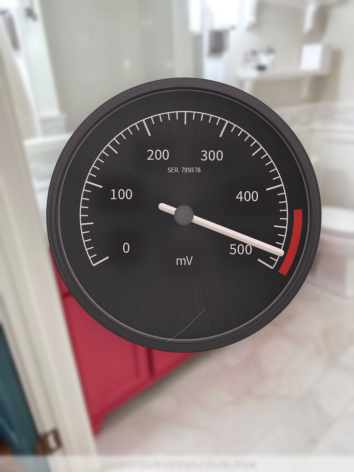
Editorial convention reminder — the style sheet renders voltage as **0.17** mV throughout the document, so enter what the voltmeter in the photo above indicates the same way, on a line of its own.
**480** mV
